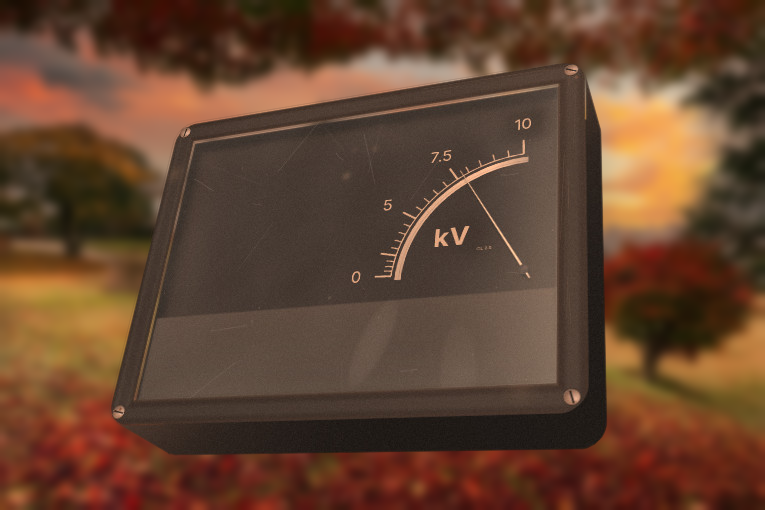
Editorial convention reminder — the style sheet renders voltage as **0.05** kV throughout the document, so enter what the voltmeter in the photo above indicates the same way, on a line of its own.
**7.75** kV
